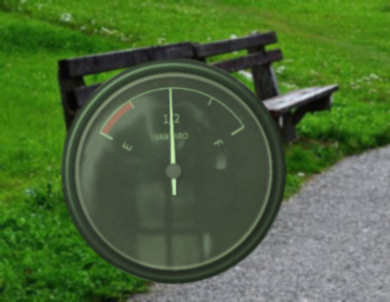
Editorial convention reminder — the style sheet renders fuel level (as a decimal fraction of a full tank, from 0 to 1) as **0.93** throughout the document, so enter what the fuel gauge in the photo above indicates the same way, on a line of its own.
**0.5**
